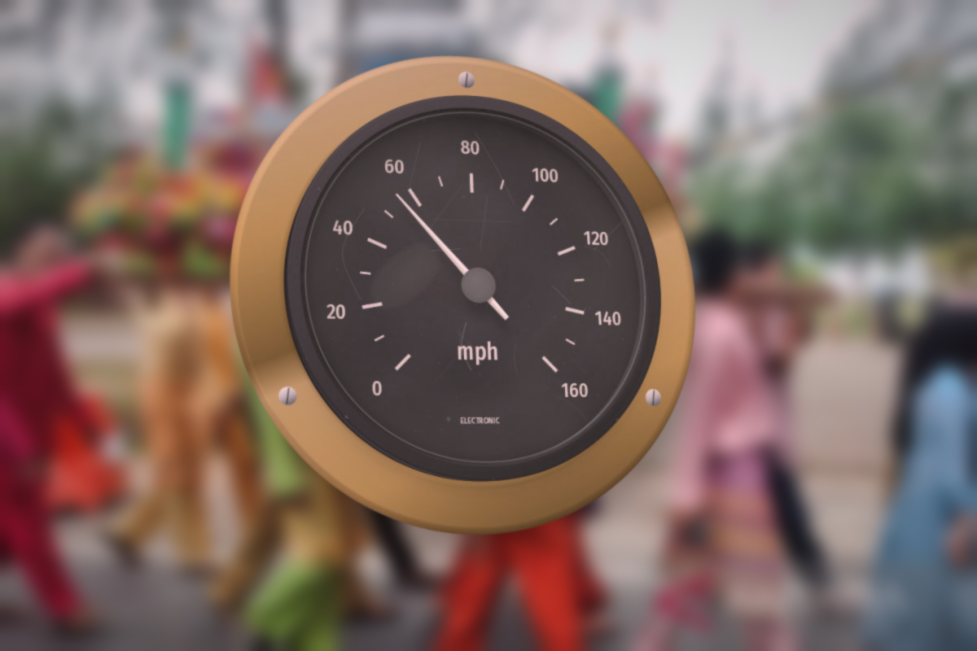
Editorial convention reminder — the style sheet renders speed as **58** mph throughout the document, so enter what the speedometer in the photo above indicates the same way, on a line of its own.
**55** mph
